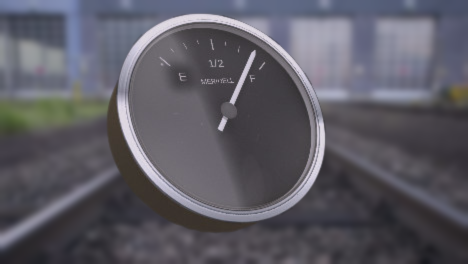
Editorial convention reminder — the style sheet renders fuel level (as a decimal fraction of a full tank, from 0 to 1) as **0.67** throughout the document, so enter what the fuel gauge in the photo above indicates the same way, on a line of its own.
**0.875**
